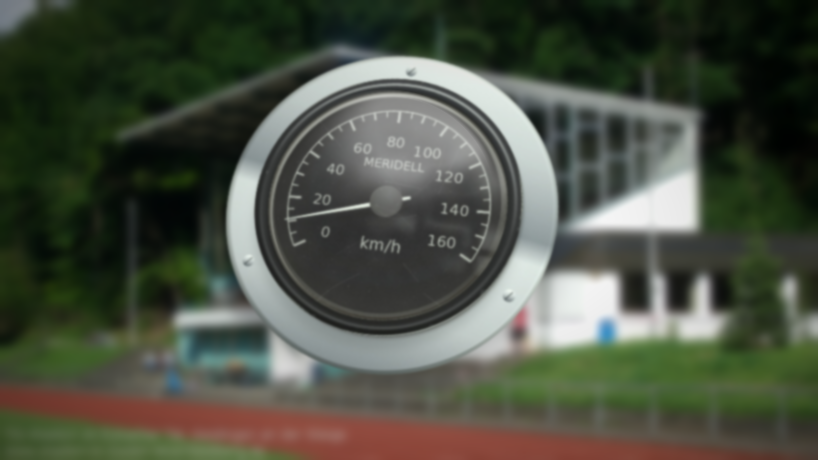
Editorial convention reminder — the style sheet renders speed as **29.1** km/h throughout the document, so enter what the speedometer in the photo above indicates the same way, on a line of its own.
**10** km/h
